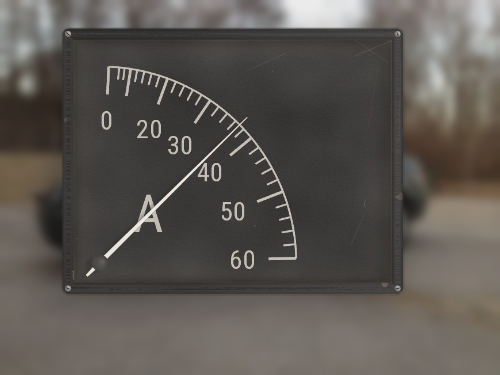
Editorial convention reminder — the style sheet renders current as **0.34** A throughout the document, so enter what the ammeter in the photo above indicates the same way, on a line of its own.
**37** A
